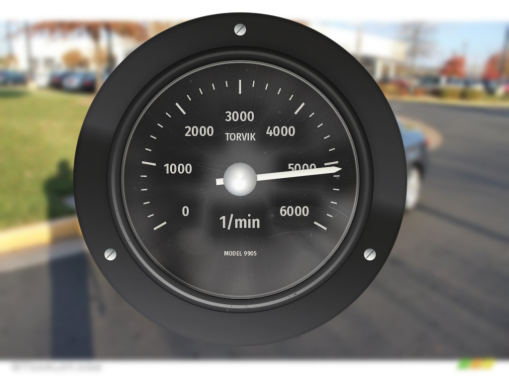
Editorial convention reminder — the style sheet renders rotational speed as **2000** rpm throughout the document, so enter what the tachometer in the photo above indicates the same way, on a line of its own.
**5100** rpm
